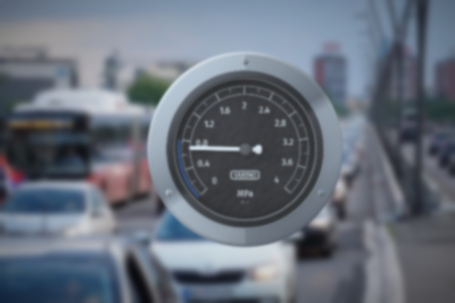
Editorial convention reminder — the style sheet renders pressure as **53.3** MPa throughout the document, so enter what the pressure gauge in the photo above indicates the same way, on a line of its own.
**0.7** MPa
